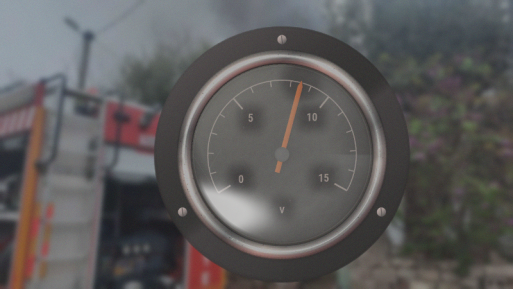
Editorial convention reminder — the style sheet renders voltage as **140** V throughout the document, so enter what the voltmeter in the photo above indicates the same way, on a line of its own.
**8.5** V
